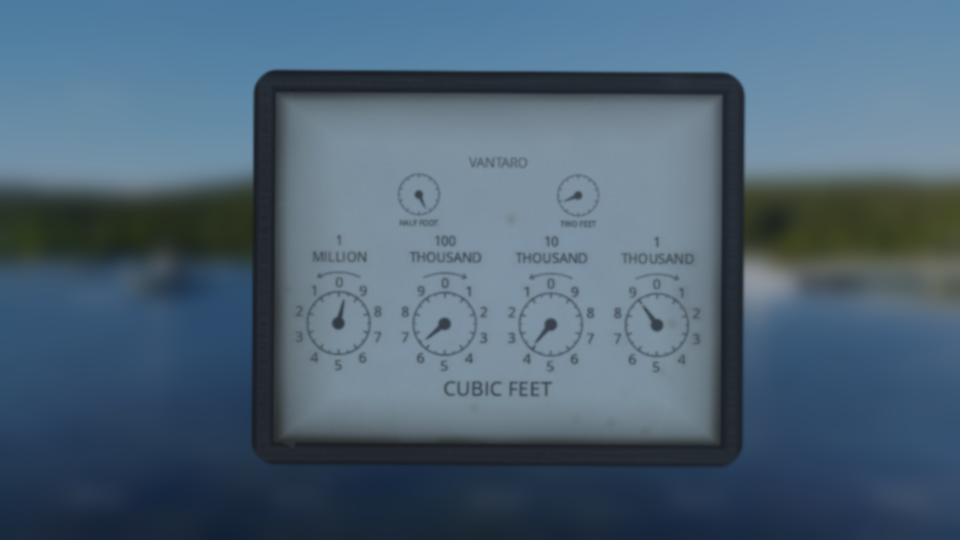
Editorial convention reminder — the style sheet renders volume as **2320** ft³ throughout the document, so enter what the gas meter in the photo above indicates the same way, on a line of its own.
**963900** ft³
